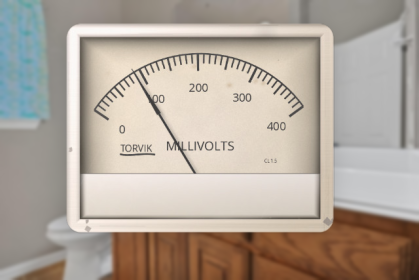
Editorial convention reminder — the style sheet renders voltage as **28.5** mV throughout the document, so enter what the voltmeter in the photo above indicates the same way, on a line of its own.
**90** mV
